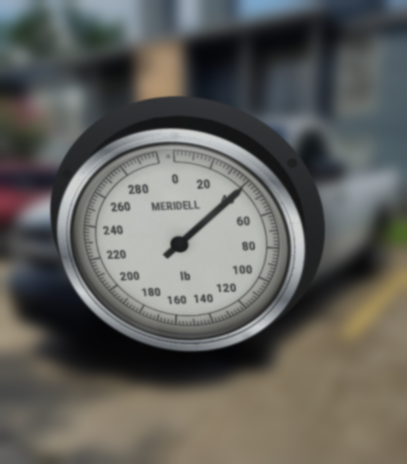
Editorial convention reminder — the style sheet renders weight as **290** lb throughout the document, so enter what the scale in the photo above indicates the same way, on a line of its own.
**40** lb
